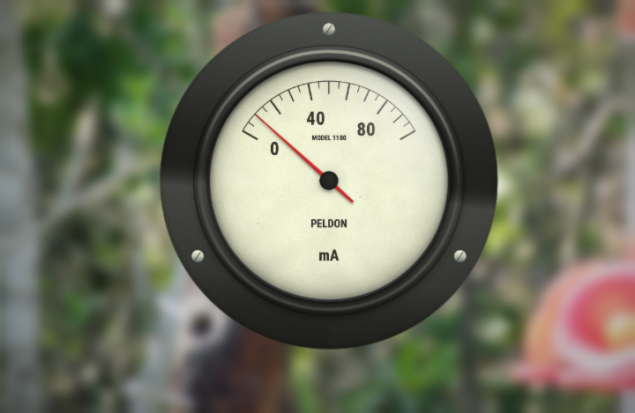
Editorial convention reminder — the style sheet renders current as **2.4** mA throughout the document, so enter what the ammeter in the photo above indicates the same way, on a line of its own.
**10** mA
